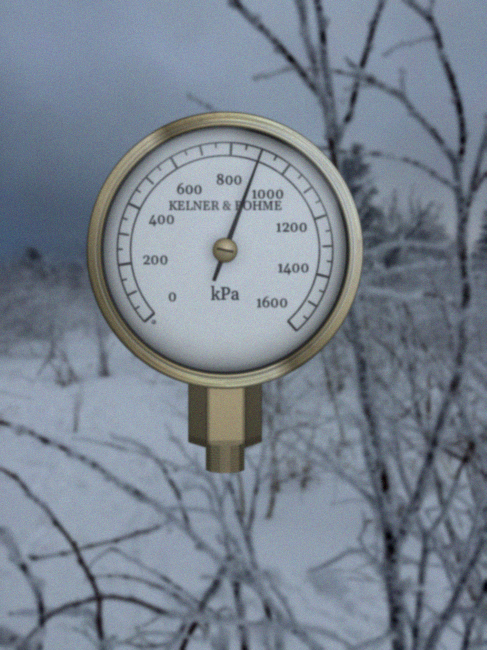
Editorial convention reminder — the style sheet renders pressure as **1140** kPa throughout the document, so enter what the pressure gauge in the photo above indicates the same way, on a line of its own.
**900** kPa
